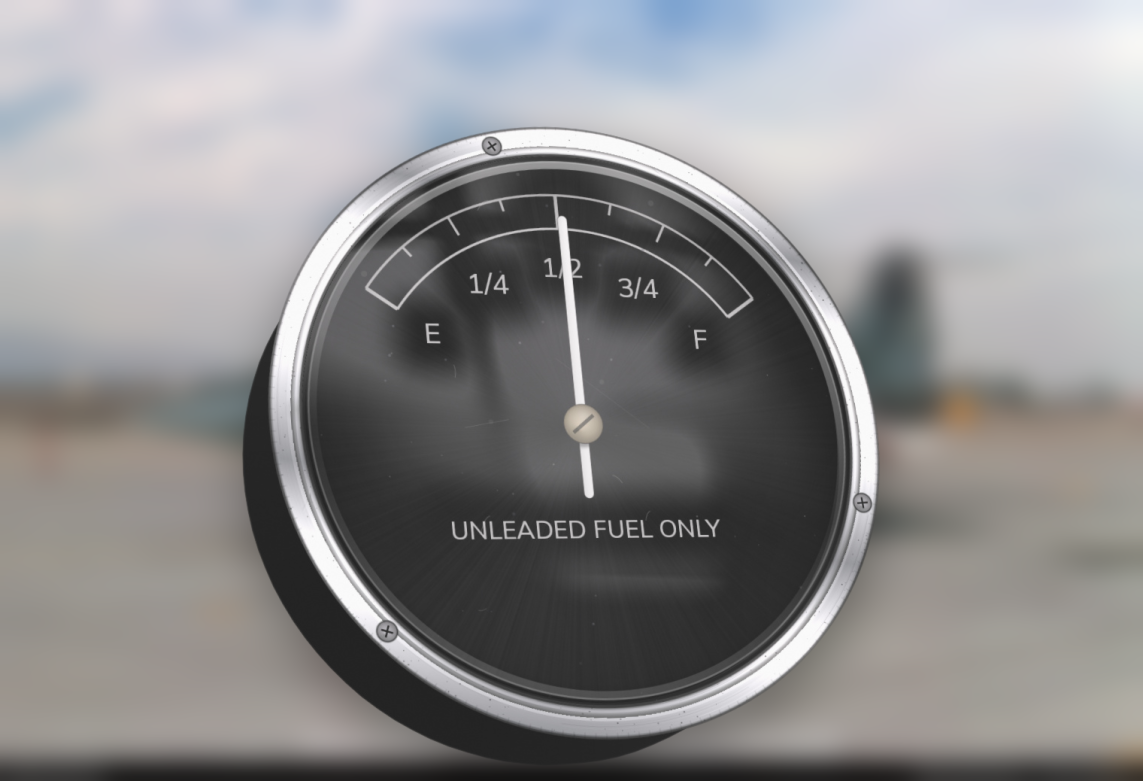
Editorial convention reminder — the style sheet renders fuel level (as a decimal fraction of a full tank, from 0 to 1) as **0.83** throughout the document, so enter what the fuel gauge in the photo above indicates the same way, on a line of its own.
**0.5**
